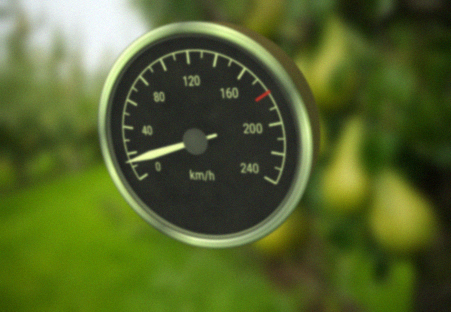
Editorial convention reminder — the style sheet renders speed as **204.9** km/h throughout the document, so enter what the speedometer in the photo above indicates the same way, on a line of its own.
**15** km/h
